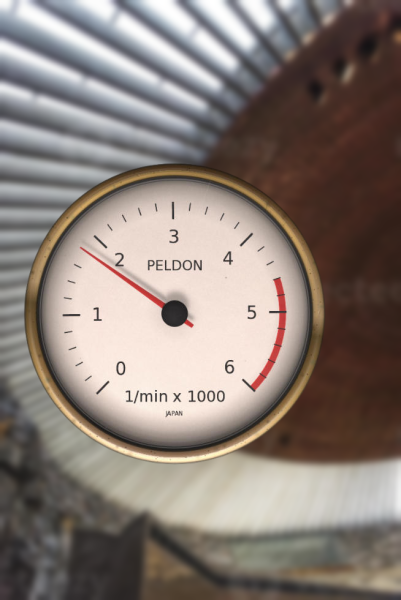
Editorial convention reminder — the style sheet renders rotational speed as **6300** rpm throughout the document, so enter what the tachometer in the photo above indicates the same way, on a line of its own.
**1800** rpm
